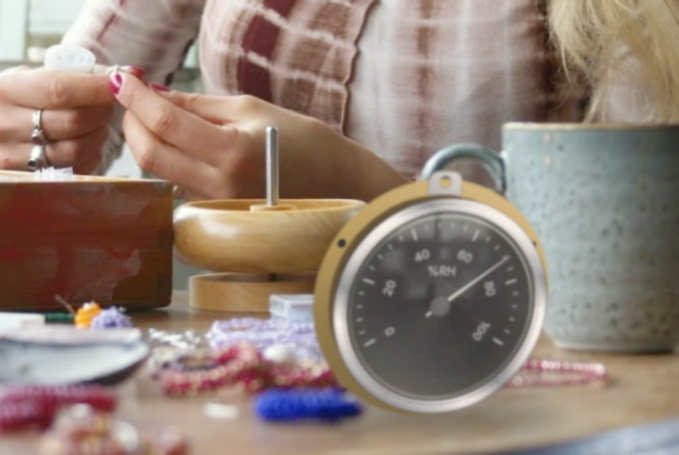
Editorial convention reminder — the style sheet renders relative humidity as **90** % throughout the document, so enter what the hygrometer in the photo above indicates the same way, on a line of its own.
**72** %
